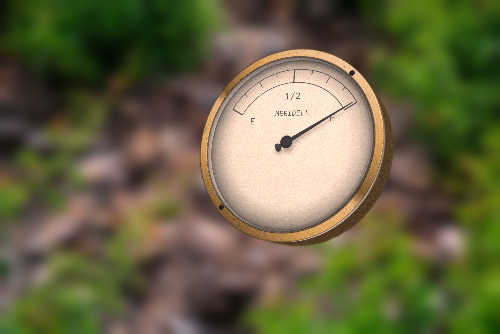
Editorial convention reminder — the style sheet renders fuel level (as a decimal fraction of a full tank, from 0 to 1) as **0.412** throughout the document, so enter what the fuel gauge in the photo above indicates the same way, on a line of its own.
**1**
